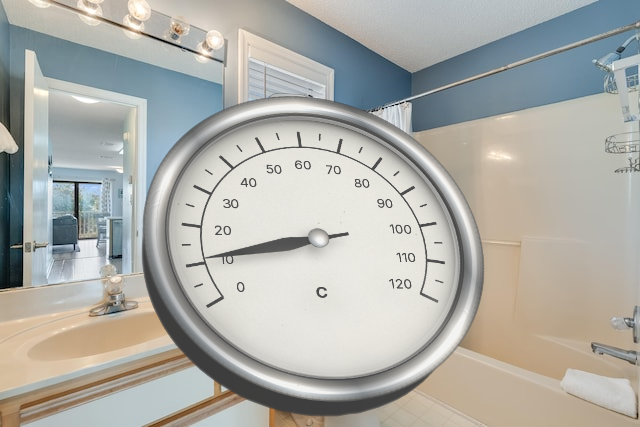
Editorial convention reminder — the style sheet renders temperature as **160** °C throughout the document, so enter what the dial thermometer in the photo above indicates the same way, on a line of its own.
**10** °C
